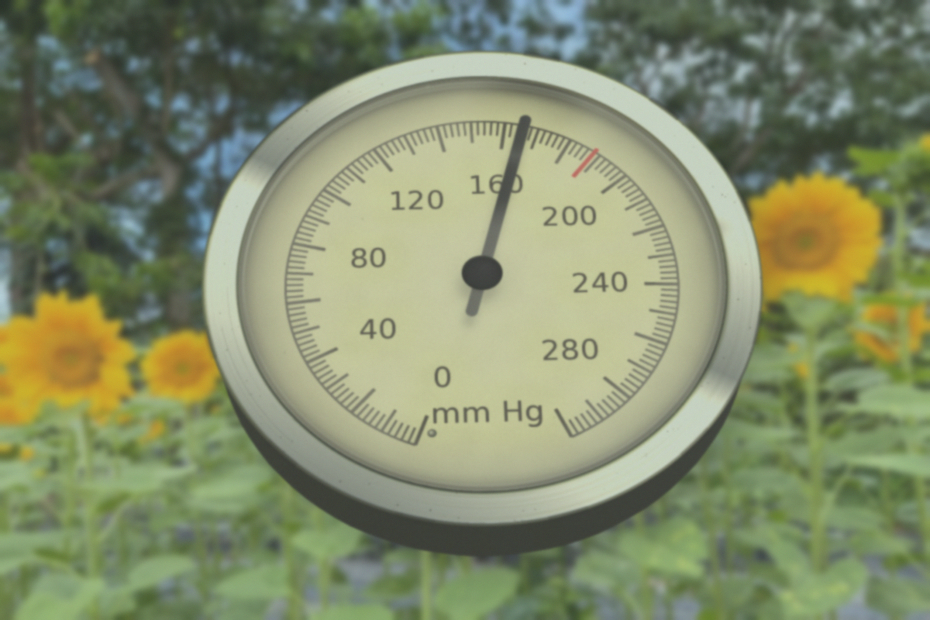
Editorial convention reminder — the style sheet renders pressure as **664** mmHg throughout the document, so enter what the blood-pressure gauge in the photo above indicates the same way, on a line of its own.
**166** mmHg
